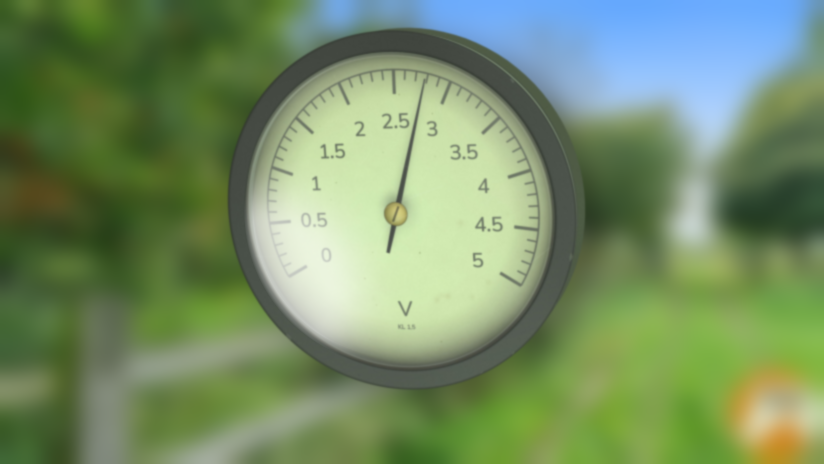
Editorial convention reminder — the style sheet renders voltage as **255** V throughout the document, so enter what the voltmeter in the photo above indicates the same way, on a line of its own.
**2.8** V
